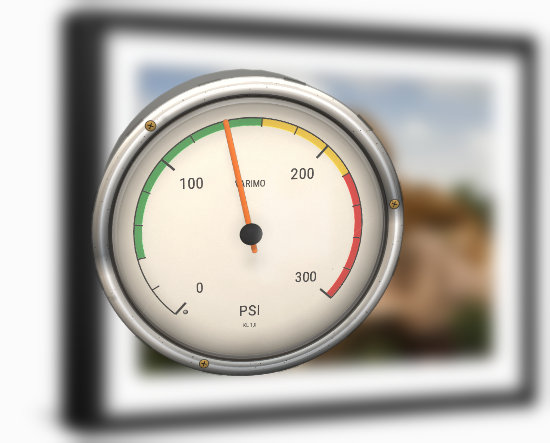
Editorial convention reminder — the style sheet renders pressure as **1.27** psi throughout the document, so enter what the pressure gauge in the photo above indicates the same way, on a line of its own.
**140** psi
